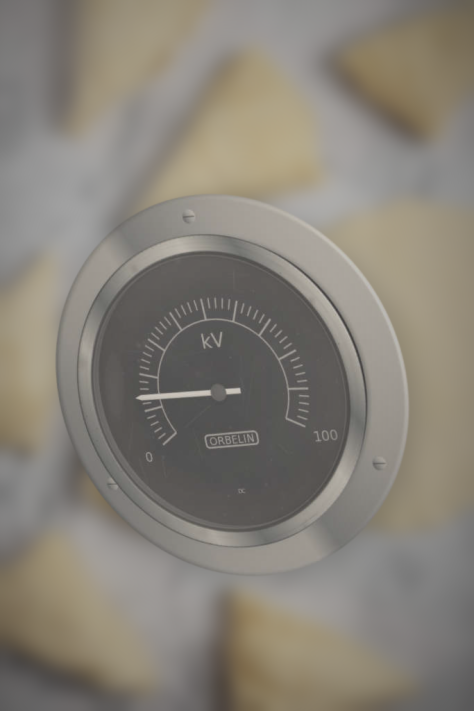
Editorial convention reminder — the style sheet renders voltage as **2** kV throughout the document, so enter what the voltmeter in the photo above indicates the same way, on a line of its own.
**14** kV
